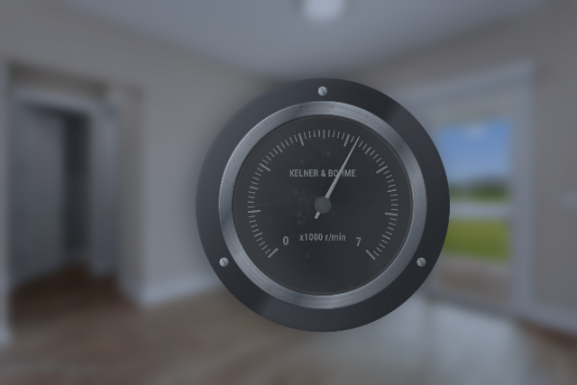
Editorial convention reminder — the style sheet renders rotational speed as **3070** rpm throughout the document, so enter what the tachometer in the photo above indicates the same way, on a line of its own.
**4200** rpm
